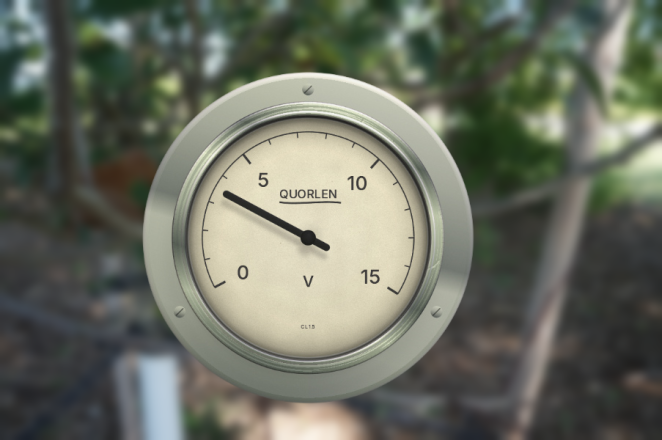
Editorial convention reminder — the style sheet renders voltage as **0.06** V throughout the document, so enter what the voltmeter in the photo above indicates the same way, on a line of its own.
**3.5** V
